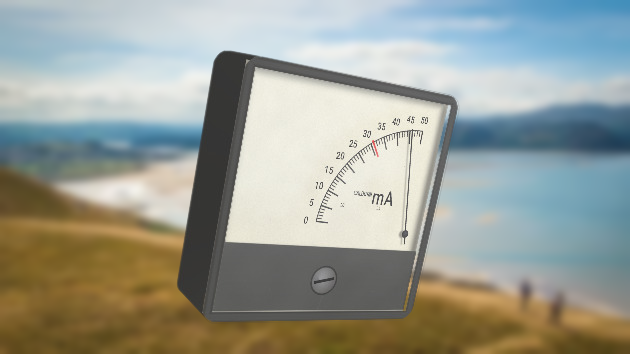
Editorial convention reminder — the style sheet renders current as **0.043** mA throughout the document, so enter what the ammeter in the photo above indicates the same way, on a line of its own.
**45** mA
